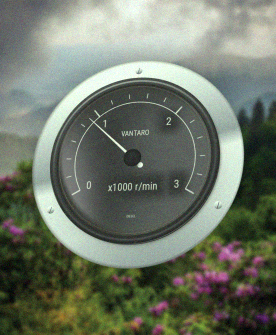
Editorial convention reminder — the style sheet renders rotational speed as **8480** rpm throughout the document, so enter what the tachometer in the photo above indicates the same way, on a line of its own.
**900** rpm
